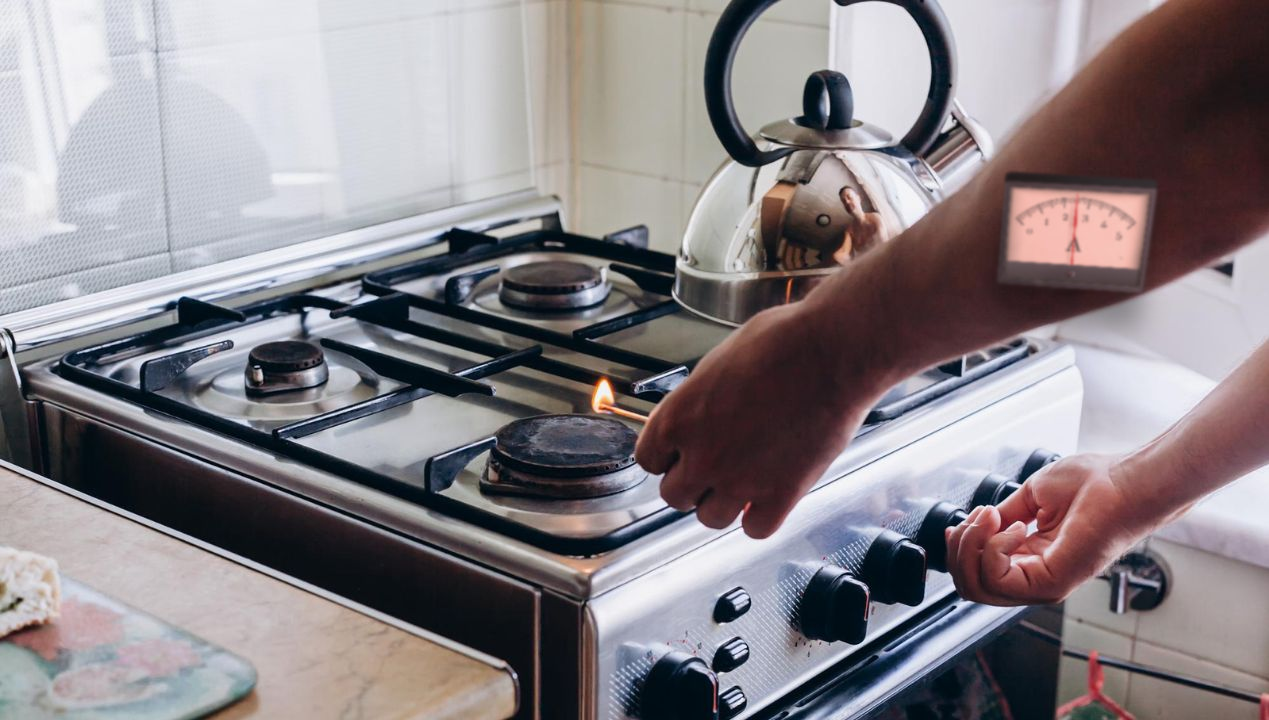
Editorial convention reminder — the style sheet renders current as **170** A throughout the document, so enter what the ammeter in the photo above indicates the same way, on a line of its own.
**2.5** A
